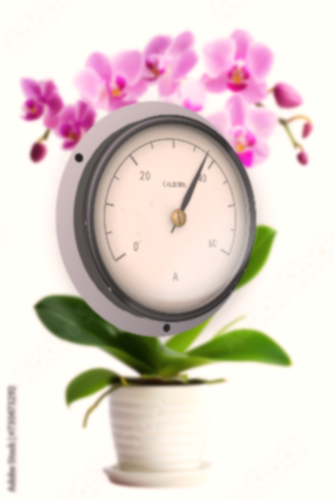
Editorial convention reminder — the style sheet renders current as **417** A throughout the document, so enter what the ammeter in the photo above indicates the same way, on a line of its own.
**37.5** A
